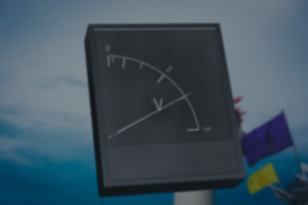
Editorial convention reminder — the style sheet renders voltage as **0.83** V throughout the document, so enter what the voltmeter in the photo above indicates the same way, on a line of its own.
**2.5** V
